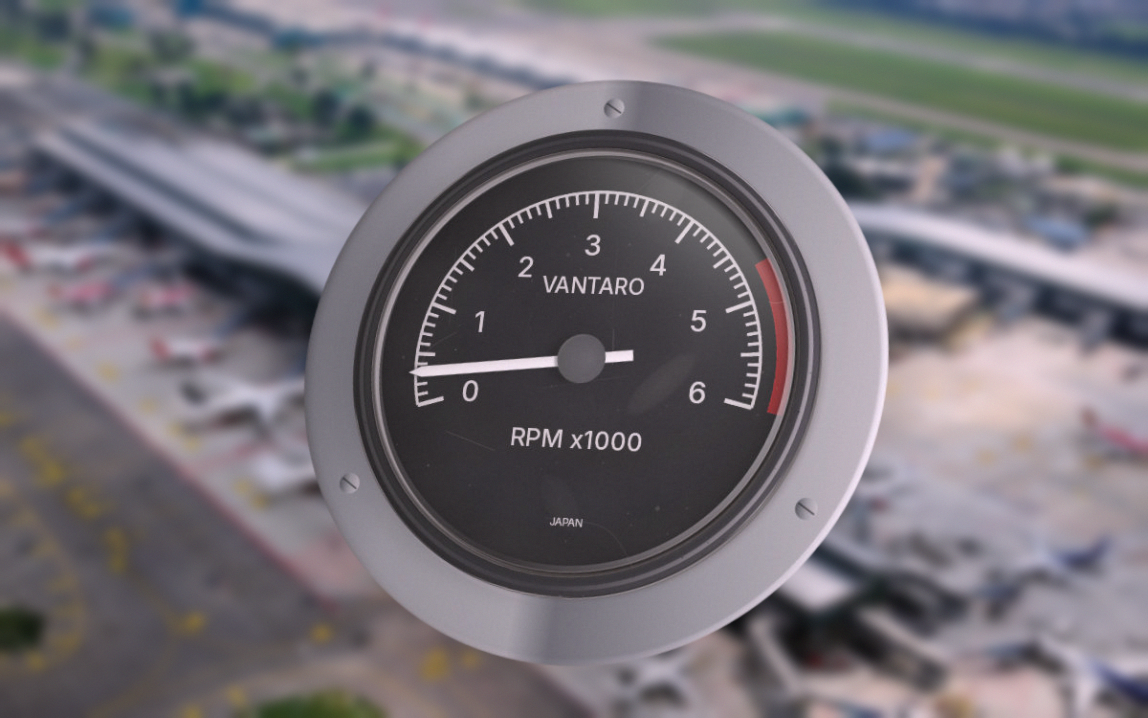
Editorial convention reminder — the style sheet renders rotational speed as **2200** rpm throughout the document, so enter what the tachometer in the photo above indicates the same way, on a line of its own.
**300** rpm
